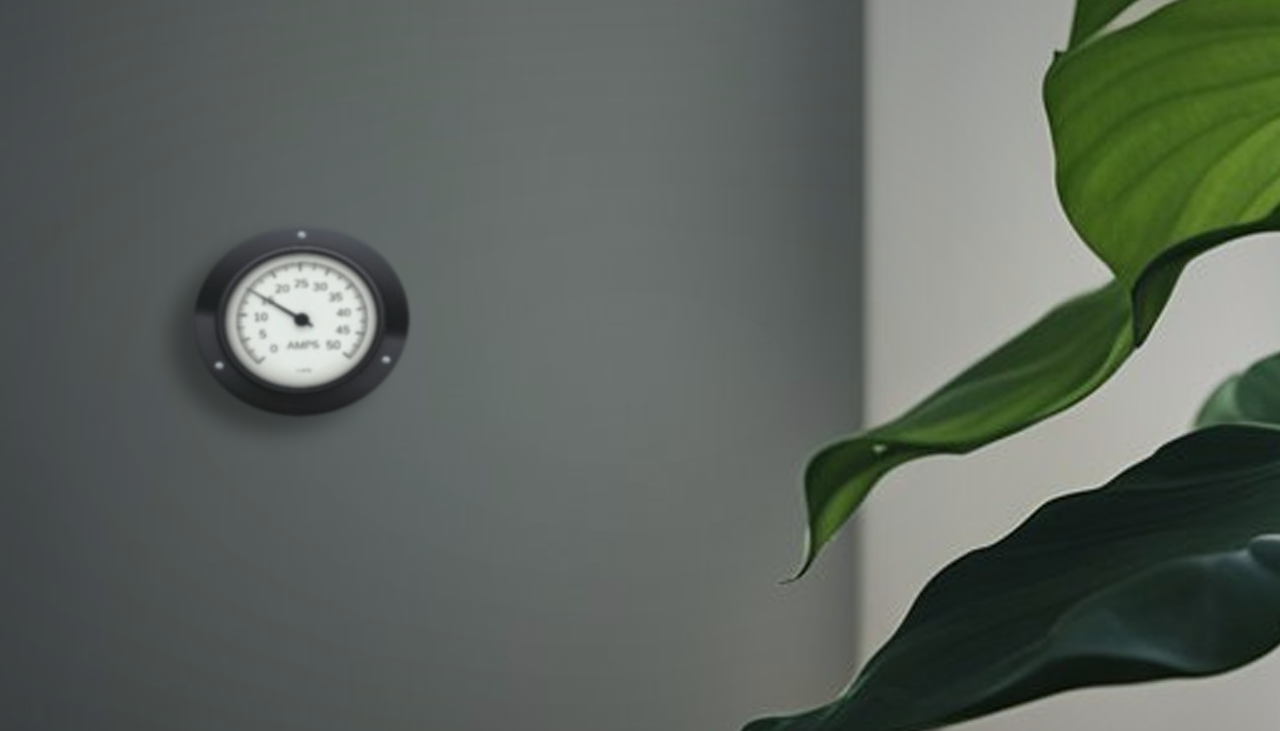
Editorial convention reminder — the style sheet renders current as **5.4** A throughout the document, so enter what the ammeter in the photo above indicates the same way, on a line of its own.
**15** A
